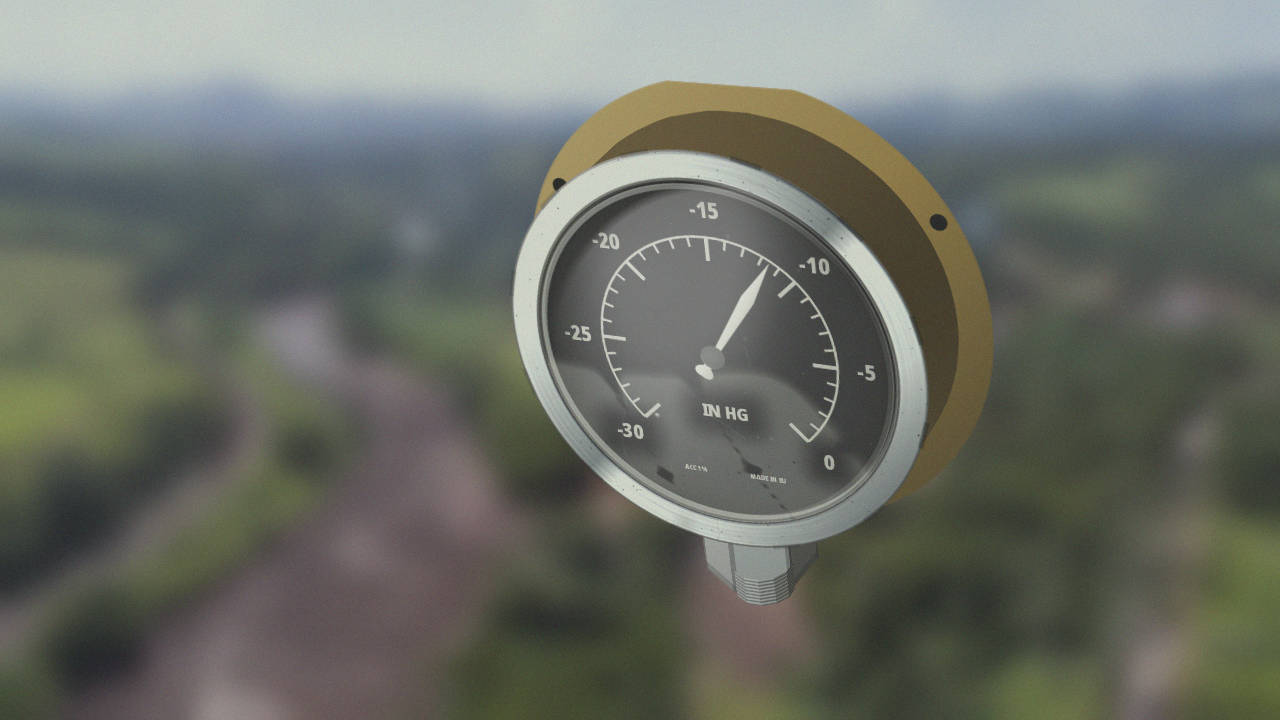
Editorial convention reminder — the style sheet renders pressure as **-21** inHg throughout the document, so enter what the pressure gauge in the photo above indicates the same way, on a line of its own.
**-11.5** inHg
